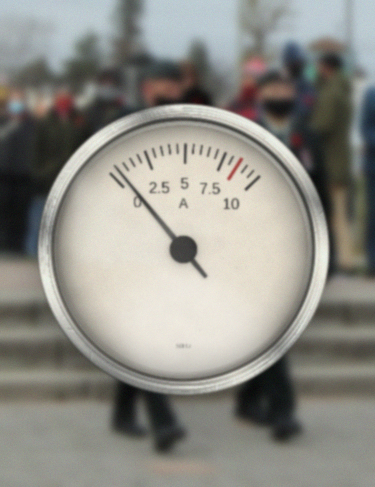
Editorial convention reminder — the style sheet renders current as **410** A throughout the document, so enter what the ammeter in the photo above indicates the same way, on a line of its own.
**0.5** A
